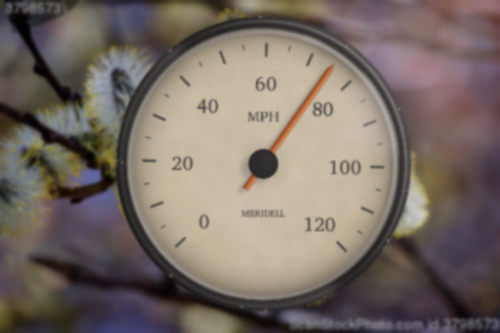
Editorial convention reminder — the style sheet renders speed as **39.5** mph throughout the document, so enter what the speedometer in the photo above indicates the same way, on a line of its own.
**75** mph
